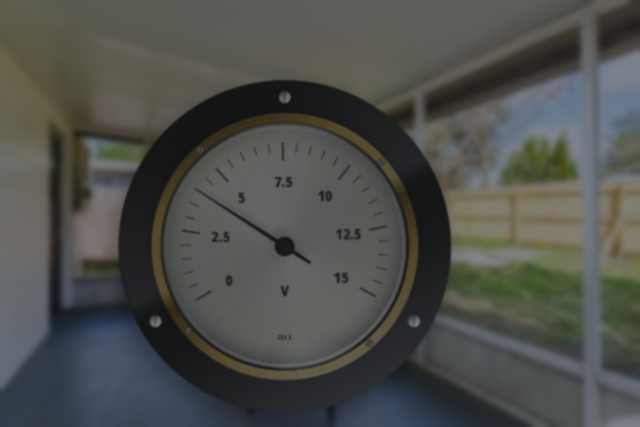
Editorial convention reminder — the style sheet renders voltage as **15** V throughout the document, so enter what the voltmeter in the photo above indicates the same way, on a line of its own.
**4** V
